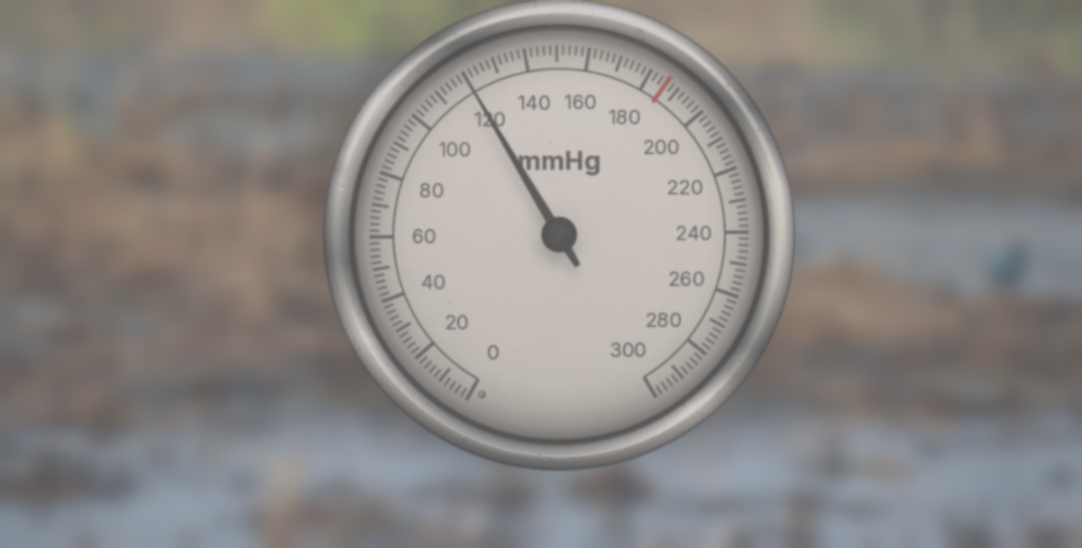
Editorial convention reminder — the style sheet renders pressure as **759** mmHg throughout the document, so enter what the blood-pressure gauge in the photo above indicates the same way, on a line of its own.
**120** mmHg
